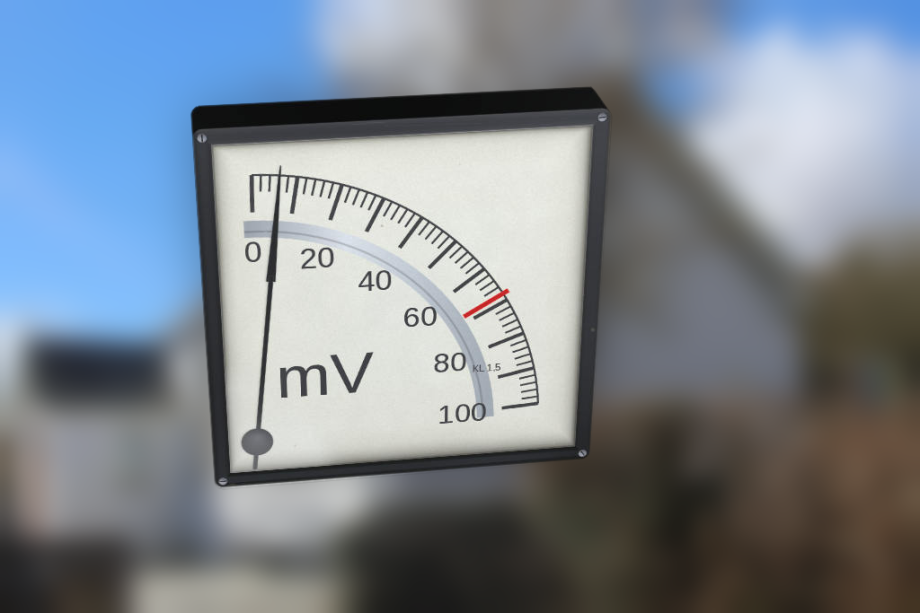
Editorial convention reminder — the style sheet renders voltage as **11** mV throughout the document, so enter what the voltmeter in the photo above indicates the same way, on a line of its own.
**6** mV
